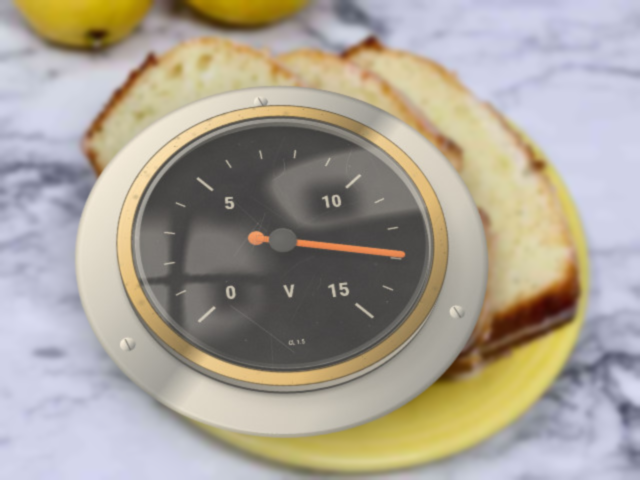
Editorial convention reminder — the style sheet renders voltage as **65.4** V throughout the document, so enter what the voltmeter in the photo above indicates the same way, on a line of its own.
**13** V
